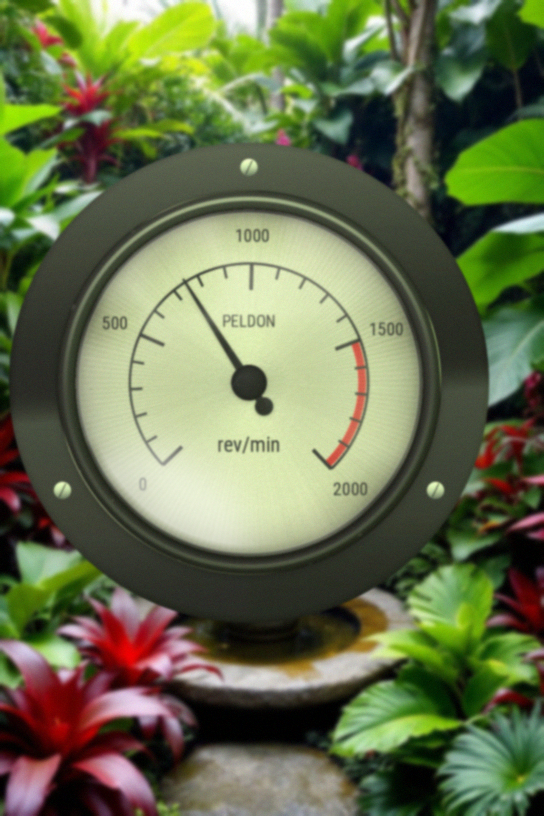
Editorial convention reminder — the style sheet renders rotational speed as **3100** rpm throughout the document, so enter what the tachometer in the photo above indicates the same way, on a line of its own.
**750** rpm
